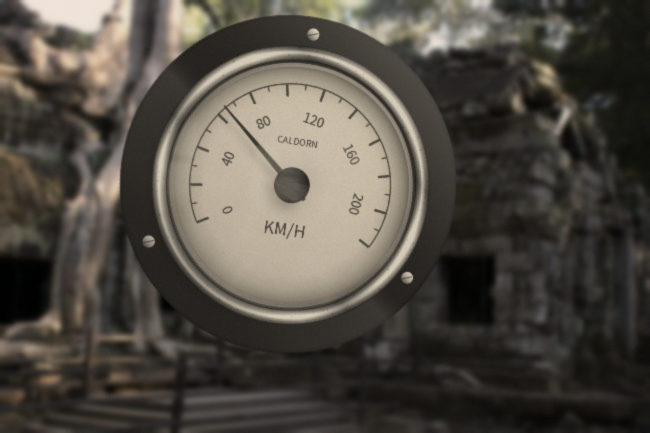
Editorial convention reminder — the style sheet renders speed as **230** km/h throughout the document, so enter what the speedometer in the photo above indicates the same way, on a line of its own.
**65** km/h
